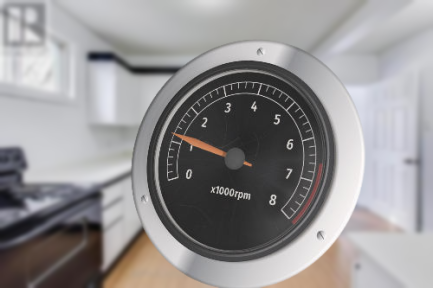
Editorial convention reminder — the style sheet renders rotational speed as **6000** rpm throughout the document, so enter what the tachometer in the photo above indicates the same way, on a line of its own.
**1200** rpm
